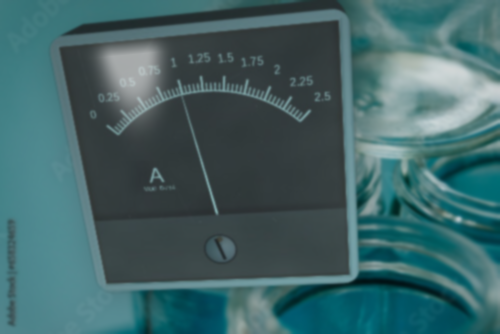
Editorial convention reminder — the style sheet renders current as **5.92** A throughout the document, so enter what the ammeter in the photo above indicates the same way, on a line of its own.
**1** A
